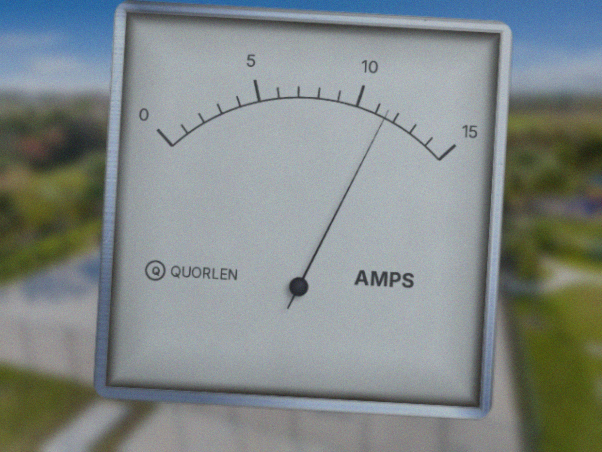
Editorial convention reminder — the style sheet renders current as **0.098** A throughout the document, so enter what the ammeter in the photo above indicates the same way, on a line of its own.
**11.5** A
